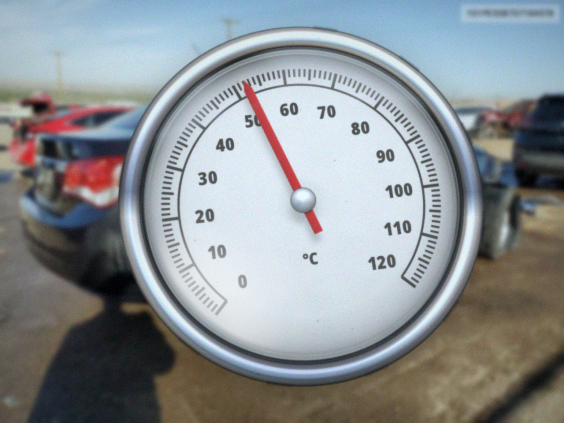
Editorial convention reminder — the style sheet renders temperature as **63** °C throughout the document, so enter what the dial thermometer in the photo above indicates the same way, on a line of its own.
**52** °C
